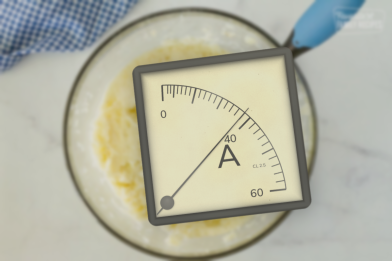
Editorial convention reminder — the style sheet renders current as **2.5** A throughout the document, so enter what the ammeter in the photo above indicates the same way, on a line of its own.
**38** A
